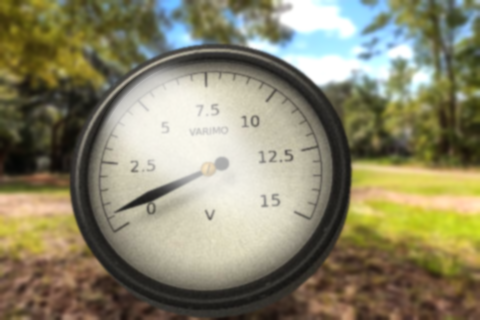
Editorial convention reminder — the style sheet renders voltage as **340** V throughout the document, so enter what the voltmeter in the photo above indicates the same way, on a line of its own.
**0.5** V
